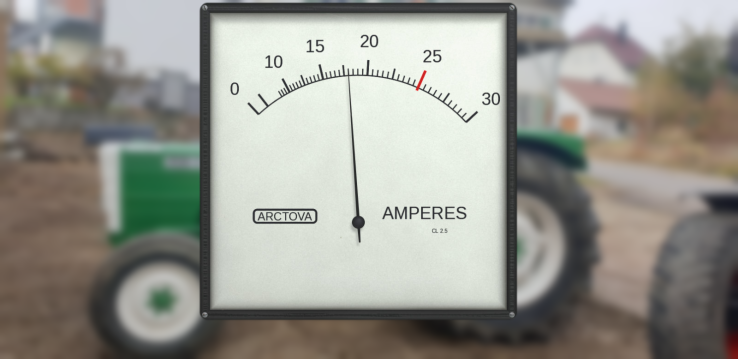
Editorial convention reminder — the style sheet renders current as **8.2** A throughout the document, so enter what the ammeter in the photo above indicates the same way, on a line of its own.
**18** A
